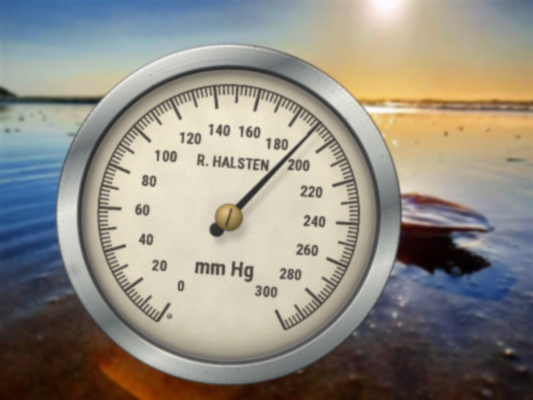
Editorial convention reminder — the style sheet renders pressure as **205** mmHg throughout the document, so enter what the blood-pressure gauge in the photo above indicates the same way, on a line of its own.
**190** mmHg
